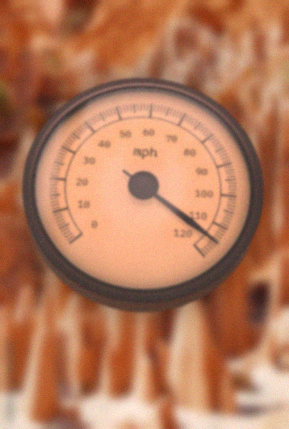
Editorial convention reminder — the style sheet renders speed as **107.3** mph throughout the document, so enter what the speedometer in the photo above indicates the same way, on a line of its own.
**115** mph
